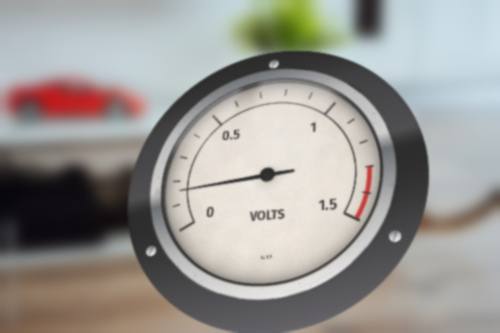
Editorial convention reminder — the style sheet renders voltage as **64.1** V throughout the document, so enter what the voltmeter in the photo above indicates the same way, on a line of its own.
**0.15** V
